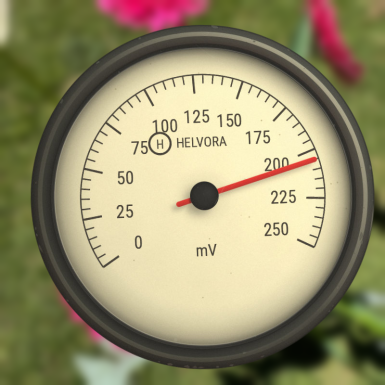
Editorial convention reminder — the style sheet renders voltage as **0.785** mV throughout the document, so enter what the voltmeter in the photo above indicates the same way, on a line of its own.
**205** mV
